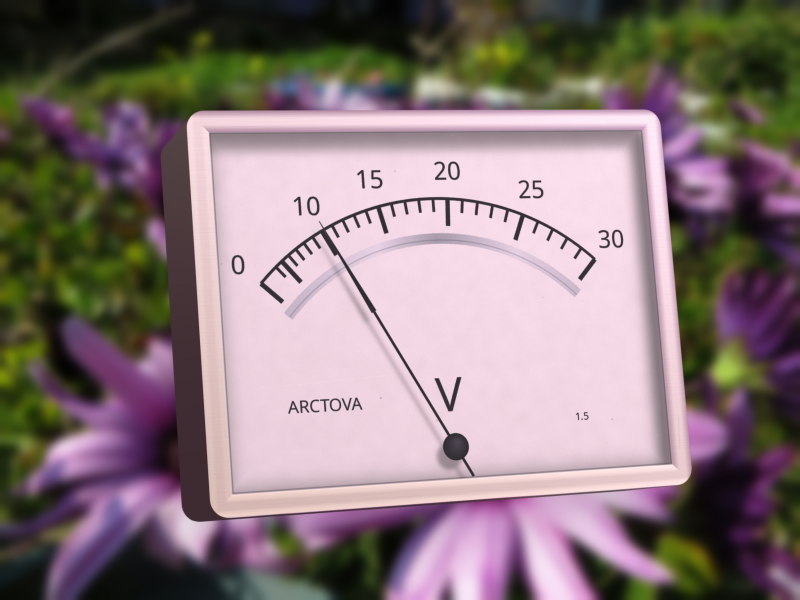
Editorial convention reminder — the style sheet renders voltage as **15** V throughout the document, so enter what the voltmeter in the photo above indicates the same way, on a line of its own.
**10** V
